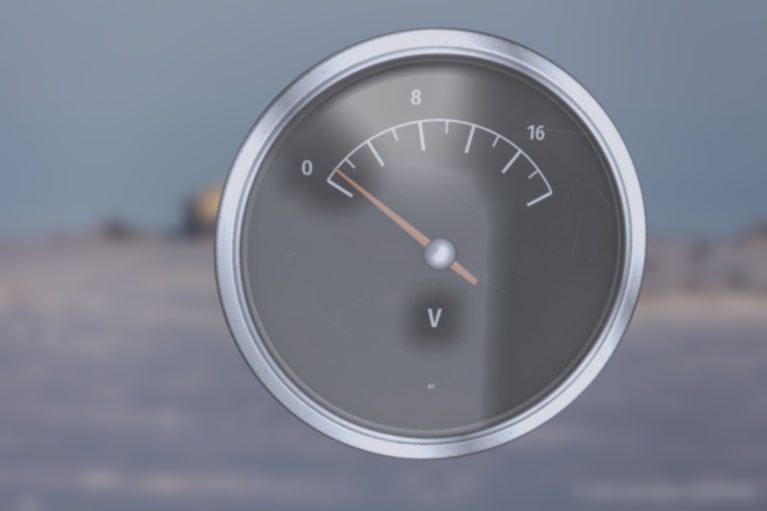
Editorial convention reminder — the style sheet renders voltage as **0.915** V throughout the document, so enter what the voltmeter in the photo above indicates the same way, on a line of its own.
**1** V
